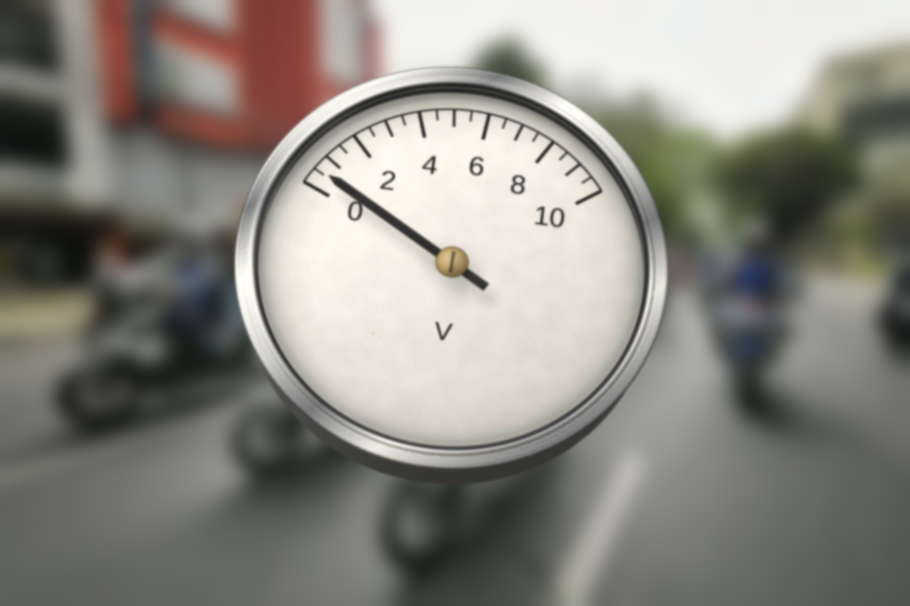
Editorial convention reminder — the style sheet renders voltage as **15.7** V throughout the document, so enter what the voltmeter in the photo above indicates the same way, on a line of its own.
**0.5** V
